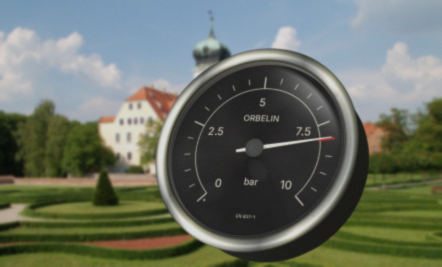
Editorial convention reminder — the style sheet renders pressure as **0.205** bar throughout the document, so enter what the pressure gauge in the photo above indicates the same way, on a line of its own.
**8** bar
